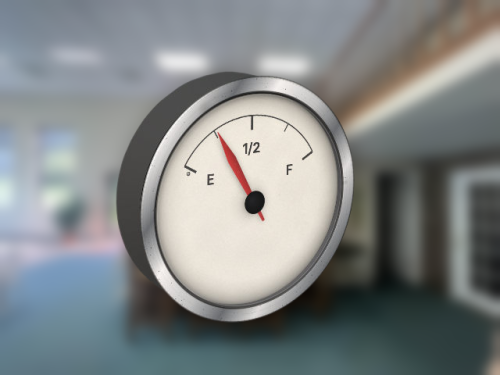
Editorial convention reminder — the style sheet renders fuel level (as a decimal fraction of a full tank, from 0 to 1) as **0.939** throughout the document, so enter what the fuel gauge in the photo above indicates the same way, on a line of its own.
**0.25**
